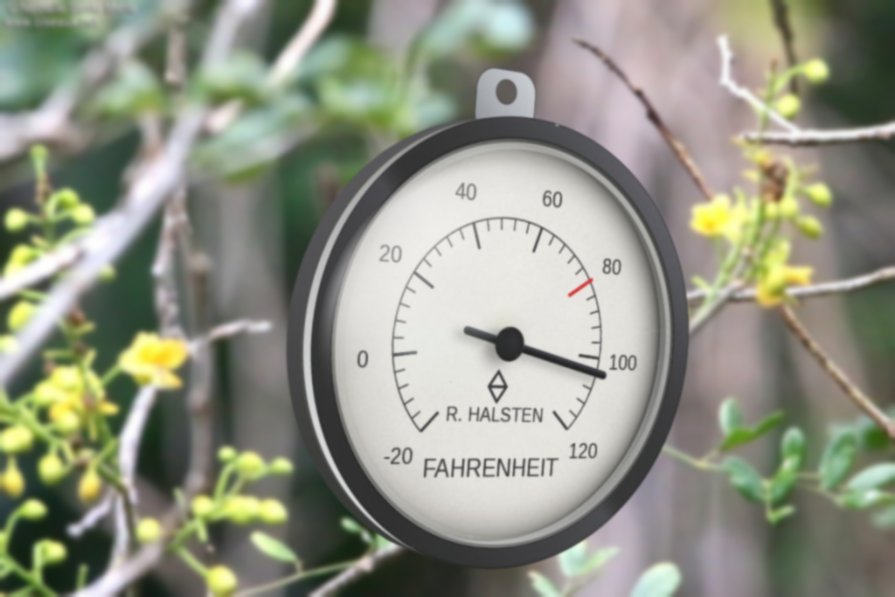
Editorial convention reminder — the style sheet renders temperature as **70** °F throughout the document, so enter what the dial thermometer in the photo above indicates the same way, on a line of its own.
**104** °F
